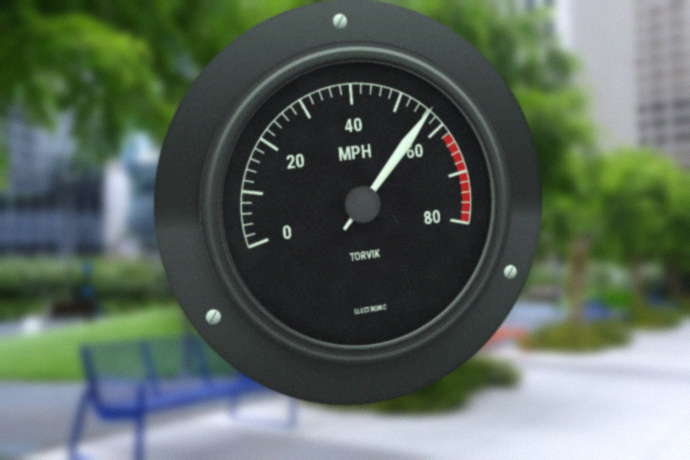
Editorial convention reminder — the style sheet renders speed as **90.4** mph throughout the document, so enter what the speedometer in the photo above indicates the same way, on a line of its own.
**56** mph
